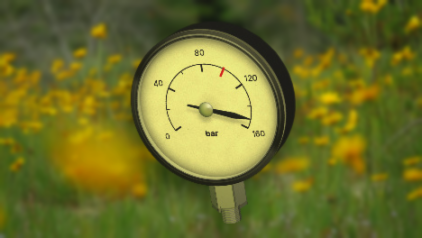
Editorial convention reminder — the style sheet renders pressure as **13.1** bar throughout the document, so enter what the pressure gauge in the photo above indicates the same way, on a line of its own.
**150** bar
